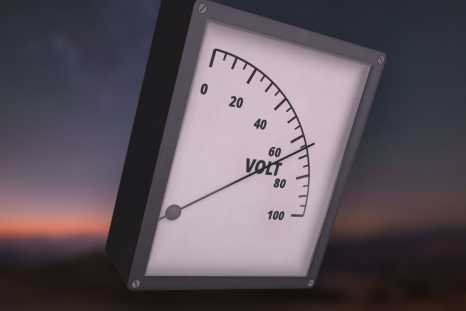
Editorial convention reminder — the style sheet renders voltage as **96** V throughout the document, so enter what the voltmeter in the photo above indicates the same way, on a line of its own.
**65** V
